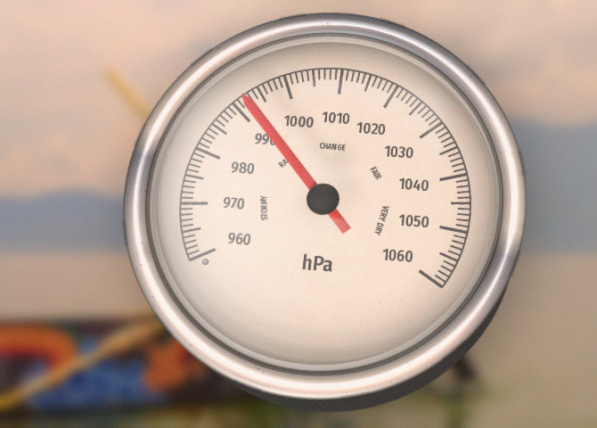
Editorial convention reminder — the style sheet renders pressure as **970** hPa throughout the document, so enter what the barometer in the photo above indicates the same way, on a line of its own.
**992** hPa
